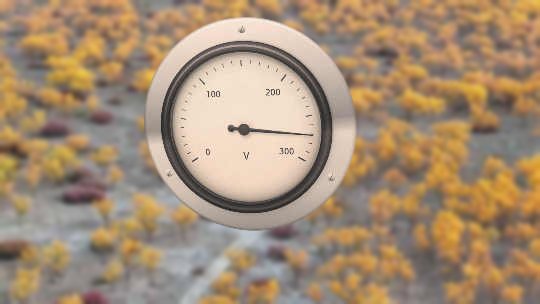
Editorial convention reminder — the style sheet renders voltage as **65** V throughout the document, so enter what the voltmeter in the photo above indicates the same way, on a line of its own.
**270** V
